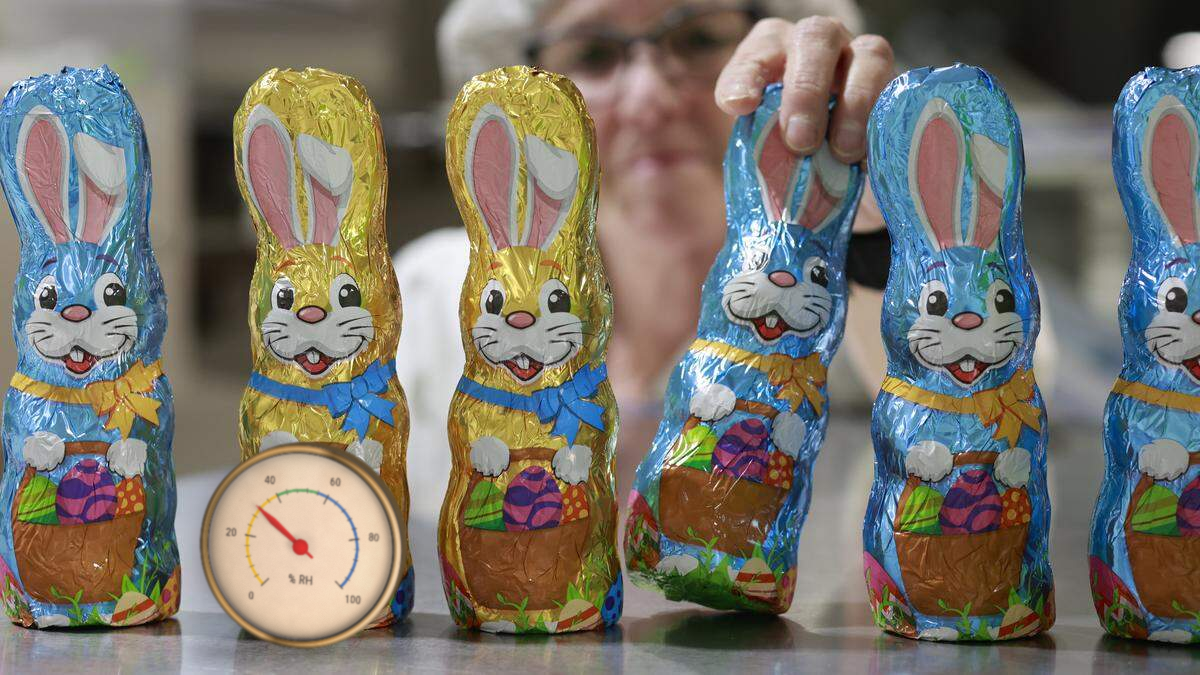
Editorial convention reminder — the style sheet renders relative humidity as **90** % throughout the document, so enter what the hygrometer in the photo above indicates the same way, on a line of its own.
**32** %
